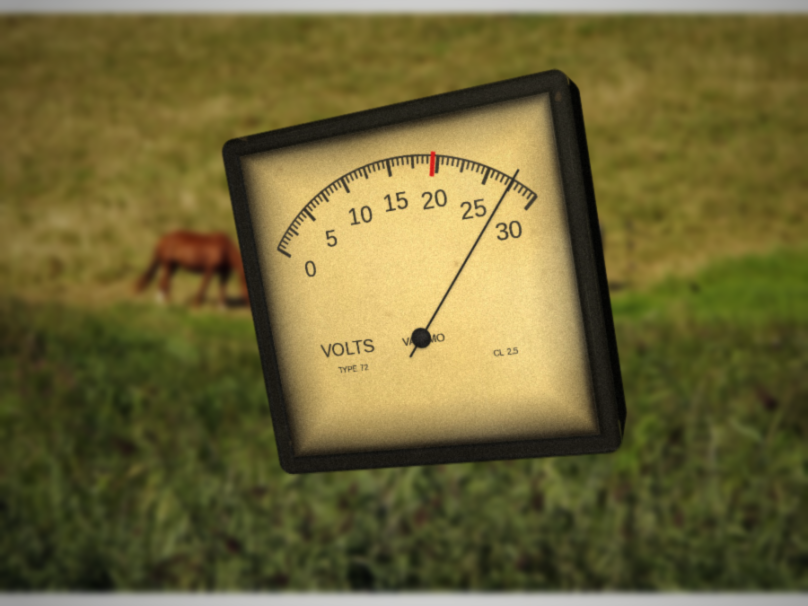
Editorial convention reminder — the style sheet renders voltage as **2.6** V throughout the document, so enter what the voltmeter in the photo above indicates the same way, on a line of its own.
**27.5** V
